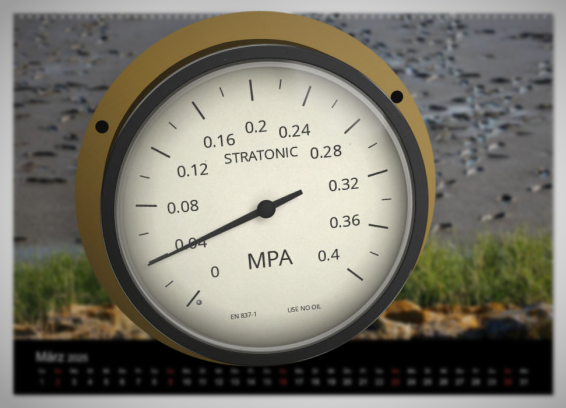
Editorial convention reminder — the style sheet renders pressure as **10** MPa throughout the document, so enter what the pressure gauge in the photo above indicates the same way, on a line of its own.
**0.04** MPa
